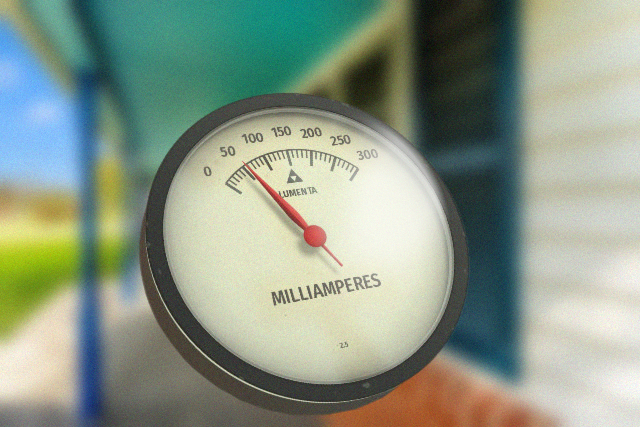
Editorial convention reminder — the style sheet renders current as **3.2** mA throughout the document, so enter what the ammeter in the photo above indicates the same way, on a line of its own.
**50** mA
